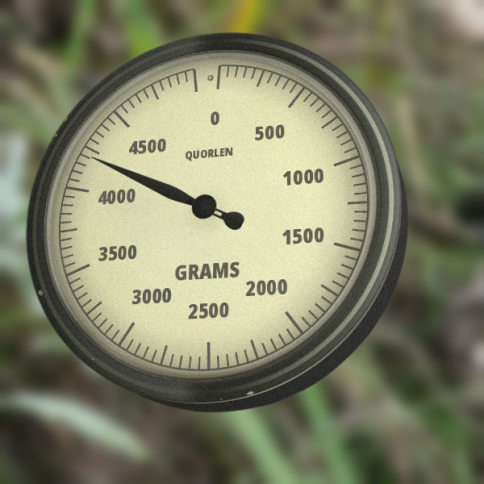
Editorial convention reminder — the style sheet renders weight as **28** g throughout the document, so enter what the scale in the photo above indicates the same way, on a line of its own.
**4200** g
